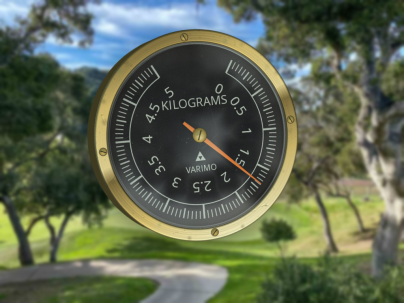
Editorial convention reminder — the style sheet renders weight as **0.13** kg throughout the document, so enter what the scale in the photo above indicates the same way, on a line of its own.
**1.7** kg
